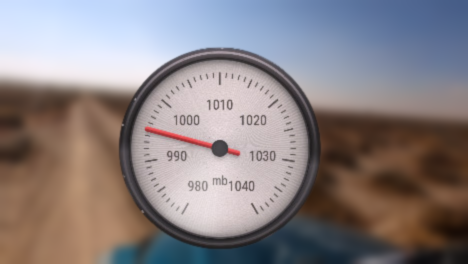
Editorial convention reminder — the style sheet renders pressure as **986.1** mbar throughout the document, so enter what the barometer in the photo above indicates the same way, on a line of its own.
**995** mbar
